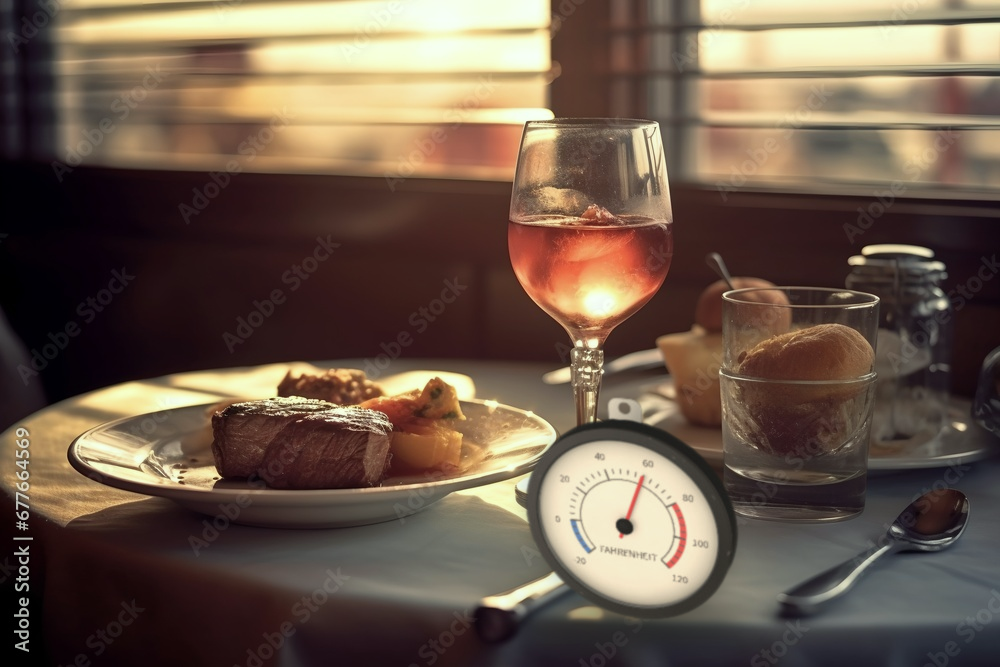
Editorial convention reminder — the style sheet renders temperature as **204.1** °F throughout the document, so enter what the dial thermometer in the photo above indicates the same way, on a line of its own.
**60** °F
